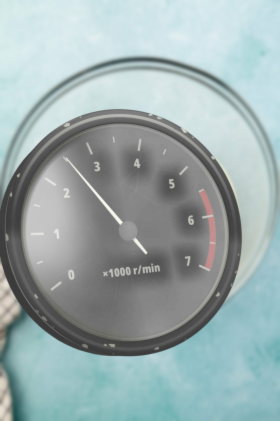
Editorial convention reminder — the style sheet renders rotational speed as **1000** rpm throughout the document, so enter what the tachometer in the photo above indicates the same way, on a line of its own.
**2500** rpm
